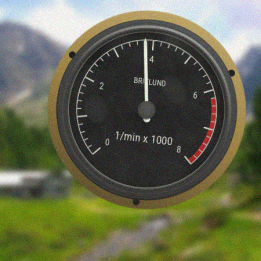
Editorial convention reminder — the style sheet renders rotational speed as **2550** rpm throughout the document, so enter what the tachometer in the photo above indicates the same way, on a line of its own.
**3800** rpm
